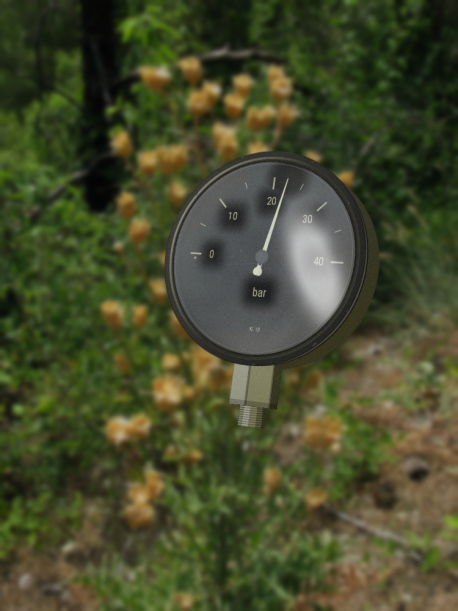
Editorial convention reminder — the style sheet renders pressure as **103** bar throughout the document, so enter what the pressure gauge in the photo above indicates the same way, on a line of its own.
**22.5** bar
